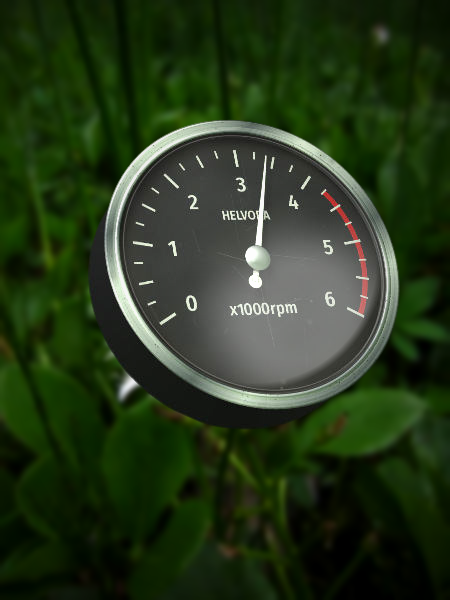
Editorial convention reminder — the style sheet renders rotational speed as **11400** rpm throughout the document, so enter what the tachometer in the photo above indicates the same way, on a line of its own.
**3375** rpm
